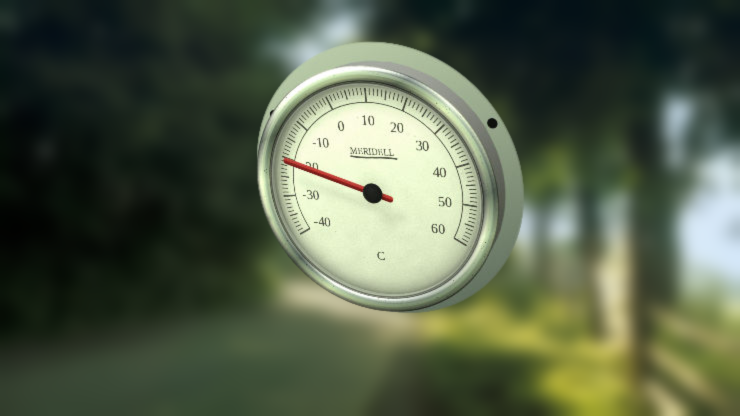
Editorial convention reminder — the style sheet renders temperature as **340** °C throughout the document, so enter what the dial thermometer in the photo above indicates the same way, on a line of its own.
**-20** °C
